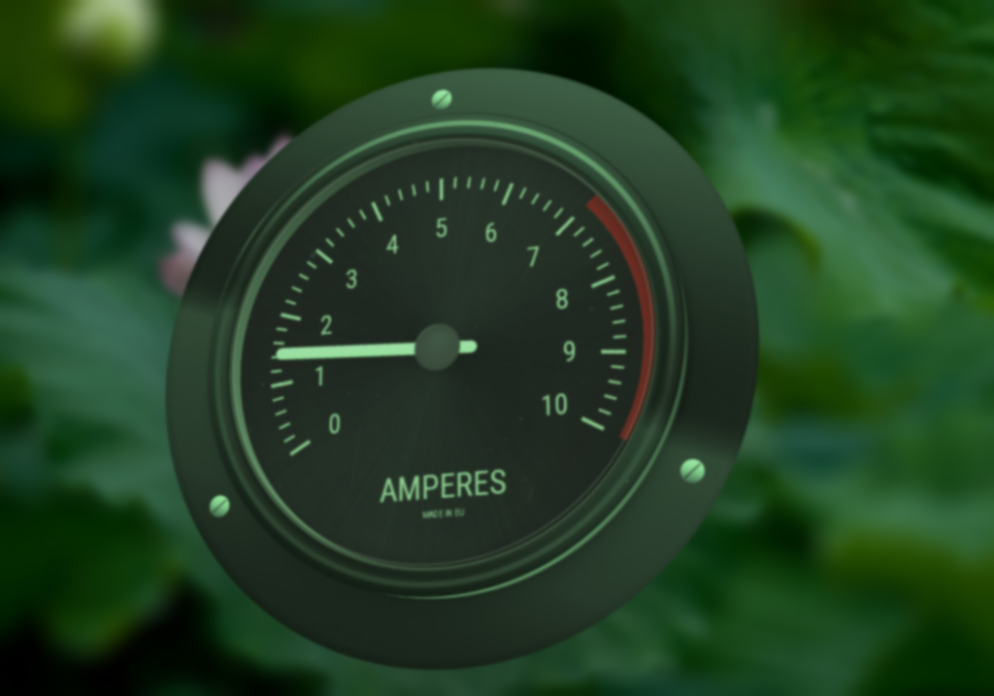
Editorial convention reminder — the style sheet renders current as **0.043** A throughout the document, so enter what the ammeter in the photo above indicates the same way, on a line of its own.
**1.4** A
